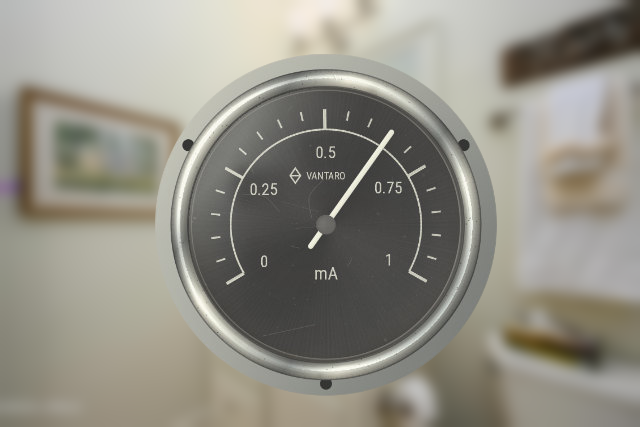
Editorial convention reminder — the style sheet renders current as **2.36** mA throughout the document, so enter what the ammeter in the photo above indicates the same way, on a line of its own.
**0.65** mA
